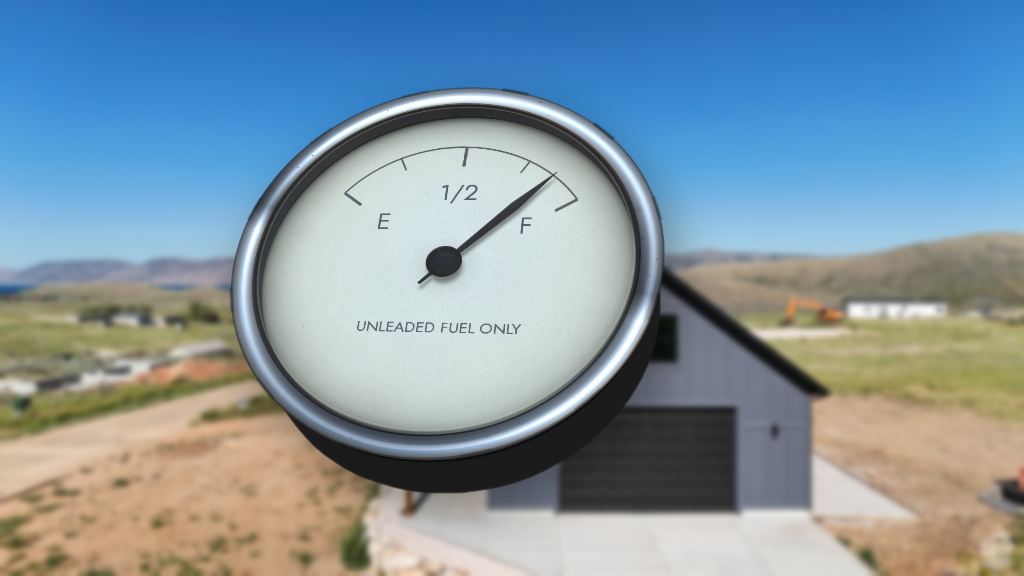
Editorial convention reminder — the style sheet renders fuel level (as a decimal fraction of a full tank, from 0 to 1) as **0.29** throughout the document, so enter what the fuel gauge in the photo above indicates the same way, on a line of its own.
**0.875**
